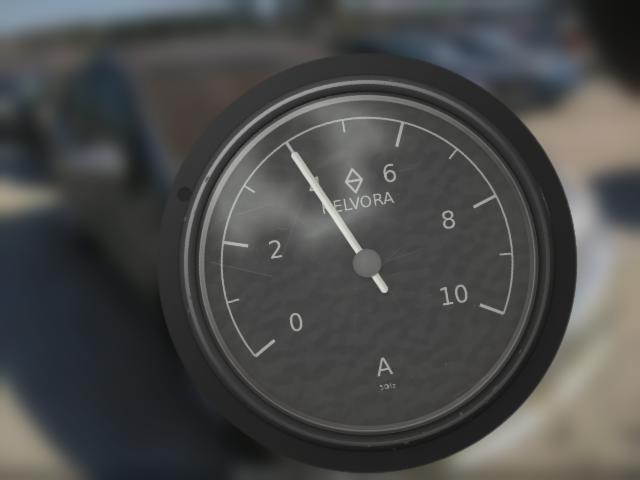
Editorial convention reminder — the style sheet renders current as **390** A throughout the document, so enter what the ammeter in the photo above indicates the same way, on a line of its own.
**4** A
